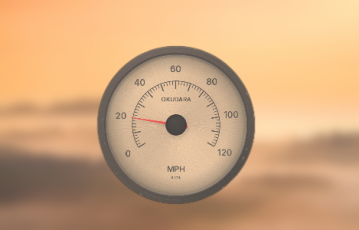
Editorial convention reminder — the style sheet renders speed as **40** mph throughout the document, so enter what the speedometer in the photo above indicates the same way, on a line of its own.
**20** mph
